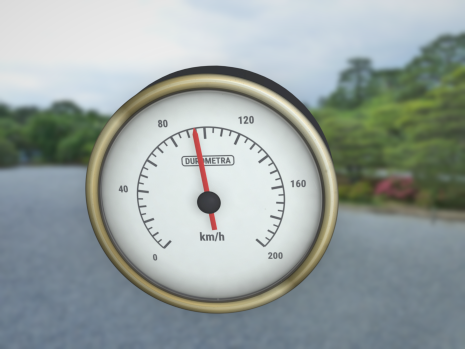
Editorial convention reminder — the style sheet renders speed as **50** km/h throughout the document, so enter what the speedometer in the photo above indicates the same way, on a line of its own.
**95** km/h
